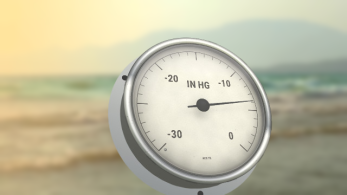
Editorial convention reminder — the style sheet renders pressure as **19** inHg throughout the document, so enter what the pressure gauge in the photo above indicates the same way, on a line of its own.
**-6** inHg
